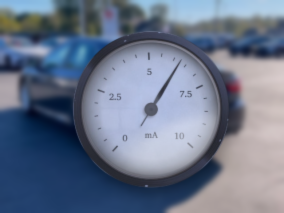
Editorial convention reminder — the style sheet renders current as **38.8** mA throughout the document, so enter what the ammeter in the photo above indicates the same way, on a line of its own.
**6.25** mA
